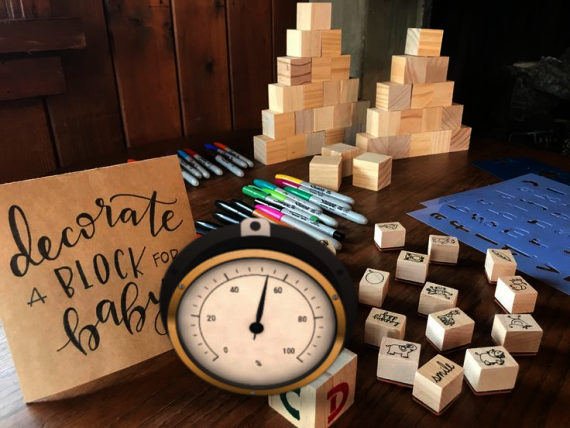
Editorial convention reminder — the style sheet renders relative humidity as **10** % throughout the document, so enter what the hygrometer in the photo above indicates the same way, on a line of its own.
**54** %
